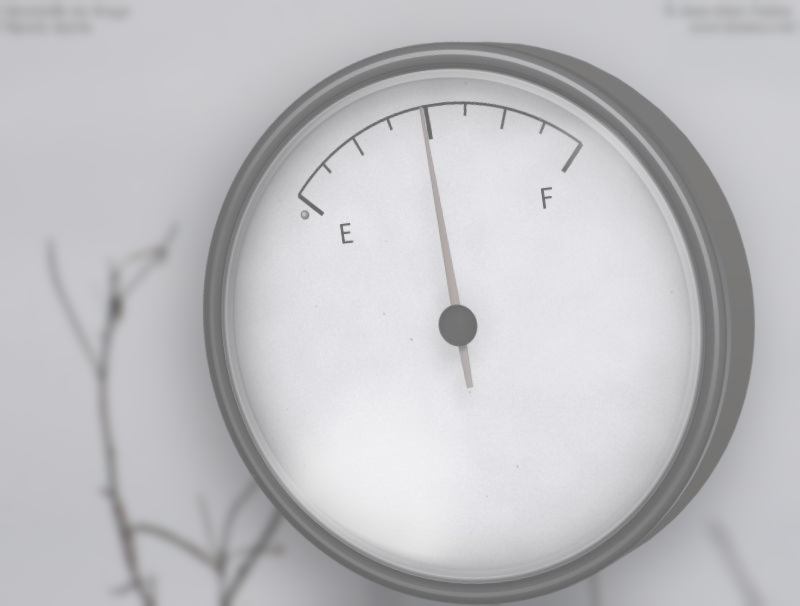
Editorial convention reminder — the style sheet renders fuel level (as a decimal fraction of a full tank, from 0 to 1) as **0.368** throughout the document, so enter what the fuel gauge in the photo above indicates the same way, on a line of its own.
**0.5**
